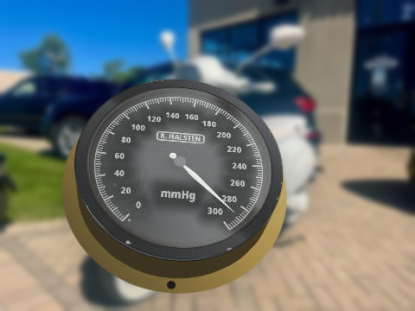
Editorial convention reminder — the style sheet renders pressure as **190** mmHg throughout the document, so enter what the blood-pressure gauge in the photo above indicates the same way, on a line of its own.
**290** mmHg
